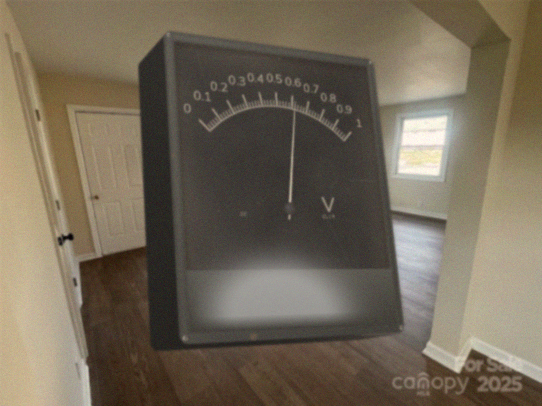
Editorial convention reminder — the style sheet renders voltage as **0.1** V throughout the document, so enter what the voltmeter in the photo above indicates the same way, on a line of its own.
**0.6** V
